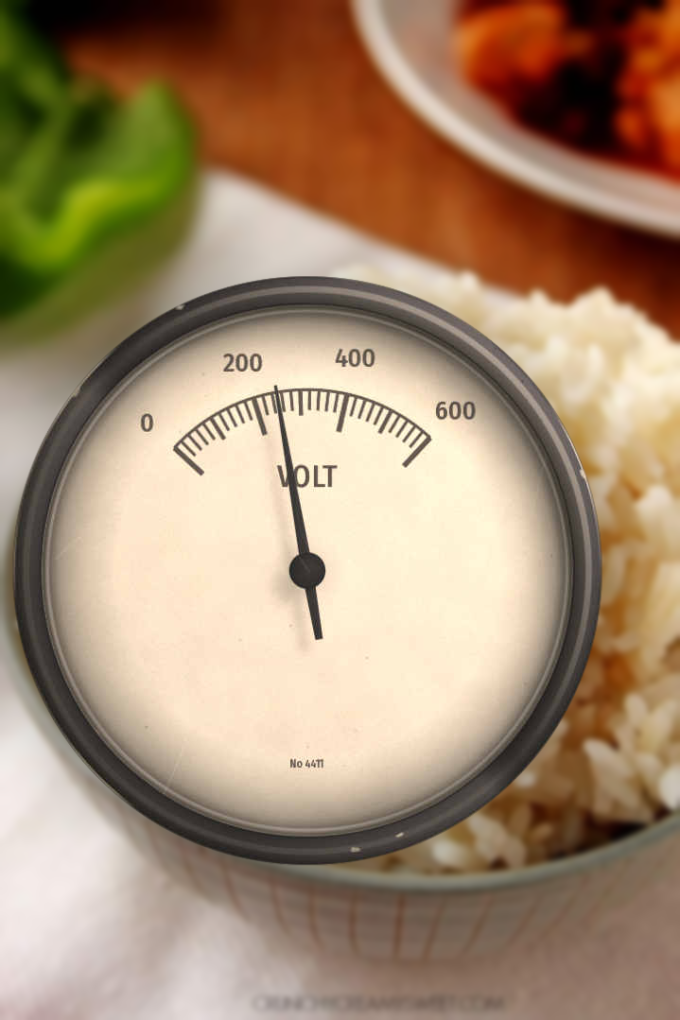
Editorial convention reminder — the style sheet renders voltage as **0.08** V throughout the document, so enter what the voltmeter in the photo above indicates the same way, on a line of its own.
**250** V
